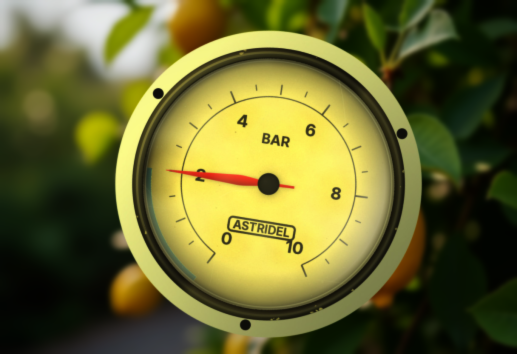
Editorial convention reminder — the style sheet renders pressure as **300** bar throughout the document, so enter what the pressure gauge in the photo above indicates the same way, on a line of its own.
**2** bar
